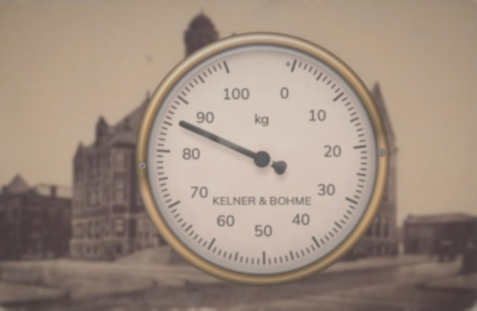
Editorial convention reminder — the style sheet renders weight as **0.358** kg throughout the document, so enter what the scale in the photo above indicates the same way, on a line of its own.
**86** kg
